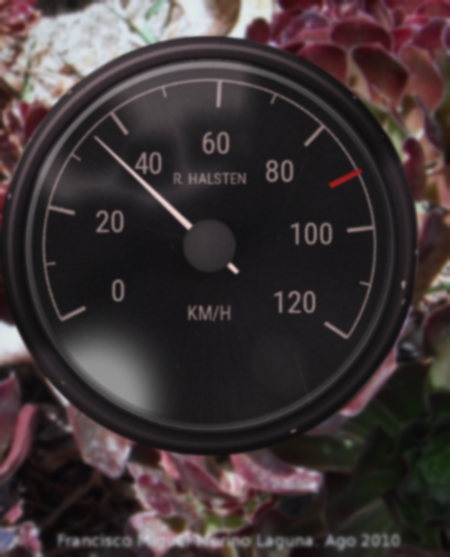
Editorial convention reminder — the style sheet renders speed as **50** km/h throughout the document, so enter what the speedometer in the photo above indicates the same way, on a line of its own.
**35** km/h
